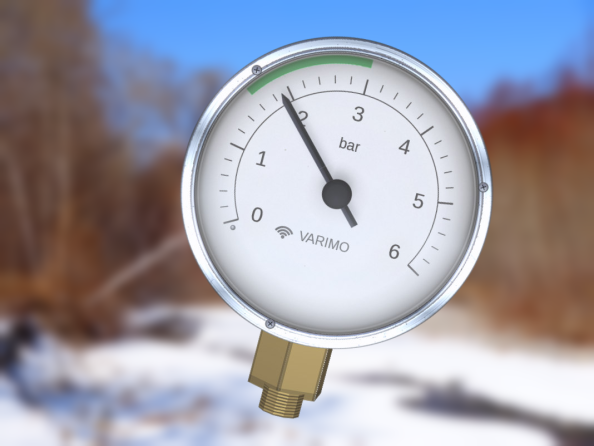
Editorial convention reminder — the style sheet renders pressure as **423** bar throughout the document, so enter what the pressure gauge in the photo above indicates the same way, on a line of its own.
**1.9** bar
